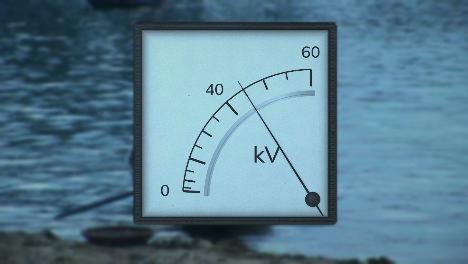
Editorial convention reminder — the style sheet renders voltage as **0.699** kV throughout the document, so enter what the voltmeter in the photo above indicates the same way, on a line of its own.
**45** kV
